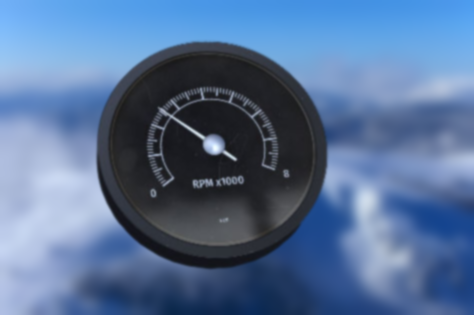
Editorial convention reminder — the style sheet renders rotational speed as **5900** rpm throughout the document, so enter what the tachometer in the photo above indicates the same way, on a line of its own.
**2500** rpm
